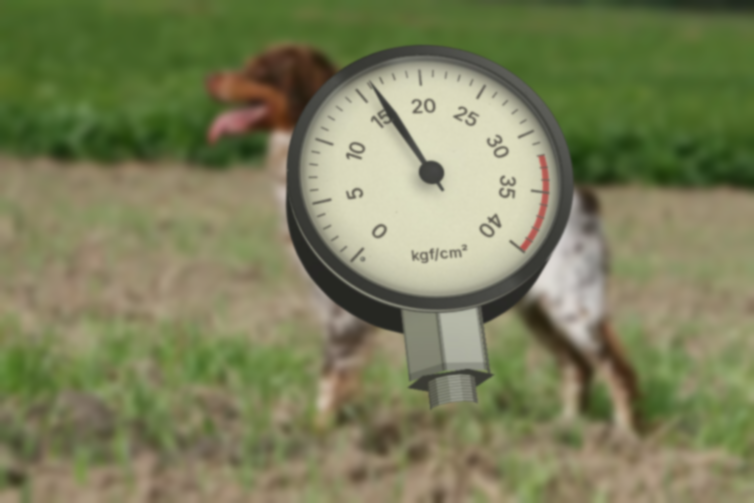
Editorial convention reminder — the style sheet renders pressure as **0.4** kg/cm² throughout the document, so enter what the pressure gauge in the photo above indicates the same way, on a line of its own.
**16** kg/cm²
